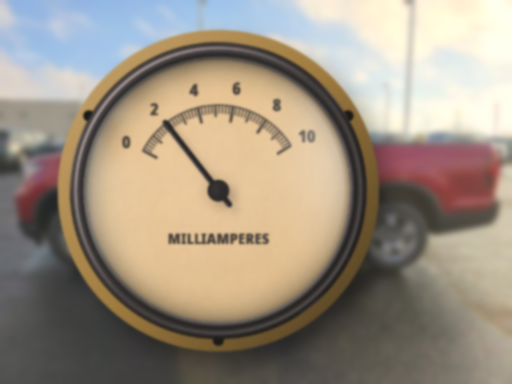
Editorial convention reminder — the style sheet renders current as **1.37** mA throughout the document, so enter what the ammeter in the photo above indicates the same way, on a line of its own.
**2** mA
